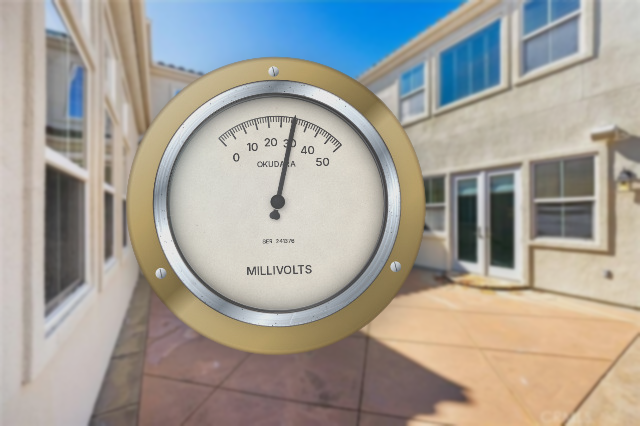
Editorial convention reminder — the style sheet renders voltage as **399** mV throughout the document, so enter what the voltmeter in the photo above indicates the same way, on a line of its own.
**30** mV
